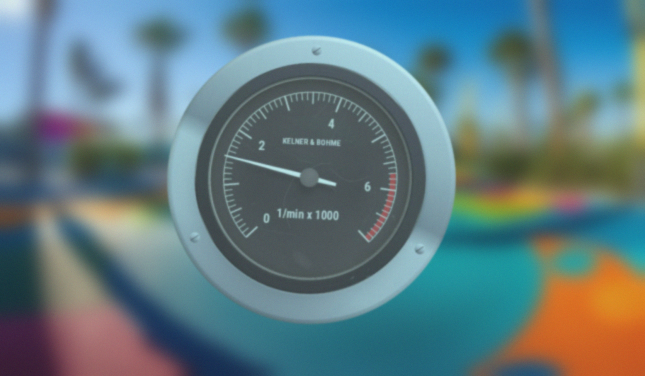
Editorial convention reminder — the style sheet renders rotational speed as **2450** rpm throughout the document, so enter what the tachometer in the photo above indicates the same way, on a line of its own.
**1500** rpm
